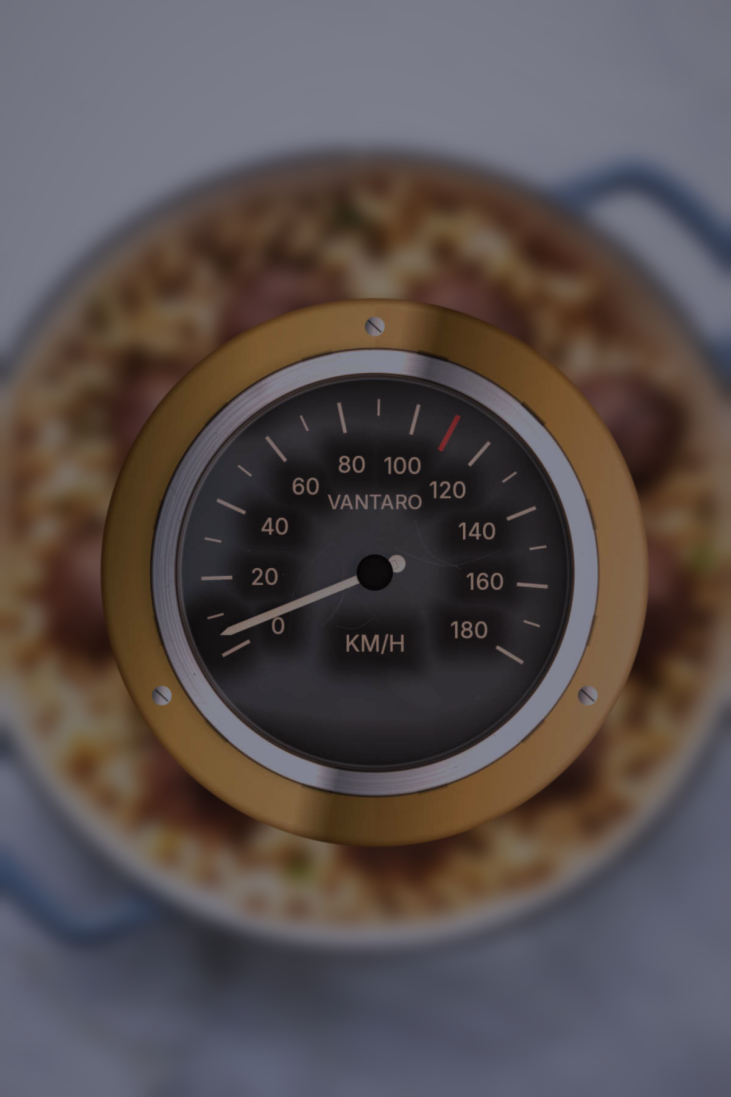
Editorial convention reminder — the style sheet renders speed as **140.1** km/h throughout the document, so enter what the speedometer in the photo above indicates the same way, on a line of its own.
**5** km/h
